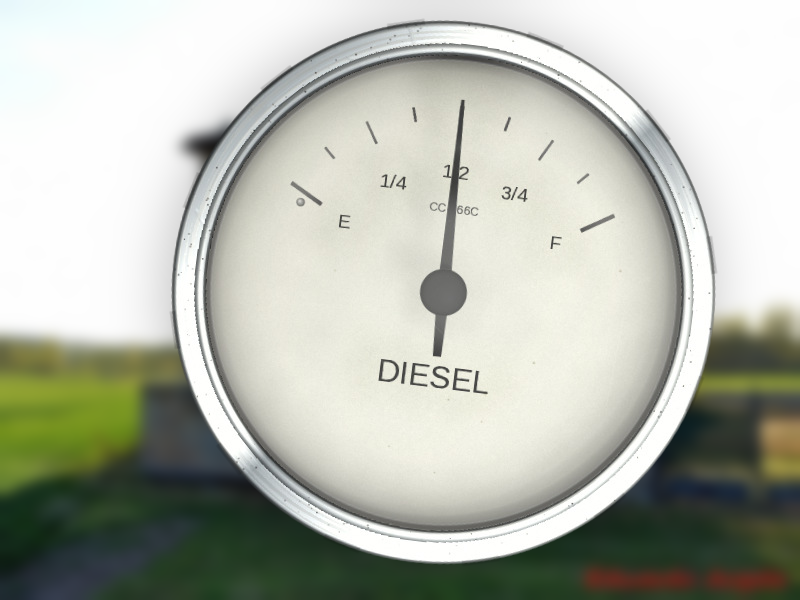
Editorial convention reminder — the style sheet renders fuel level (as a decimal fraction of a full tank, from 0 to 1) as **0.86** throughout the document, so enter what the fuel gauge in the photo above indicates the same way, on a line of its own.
**0.5**
